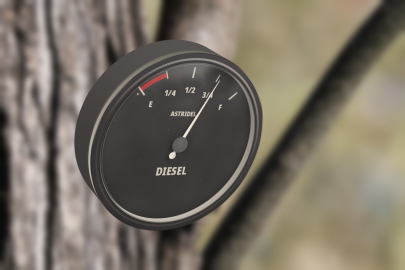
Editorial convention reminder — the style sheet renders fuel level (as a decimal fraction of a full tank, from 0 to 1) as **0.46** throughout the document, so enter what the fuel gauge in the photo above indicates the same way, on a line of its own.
**0.75**
